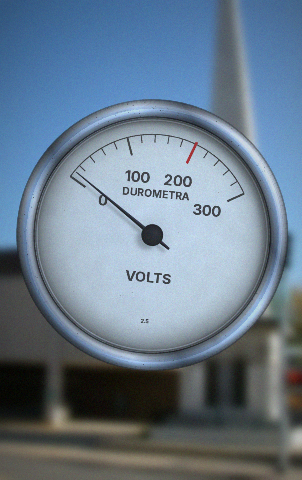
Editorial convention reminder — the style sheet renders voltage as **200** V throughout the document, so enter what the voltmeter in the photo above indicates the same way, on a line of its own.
**10** V
